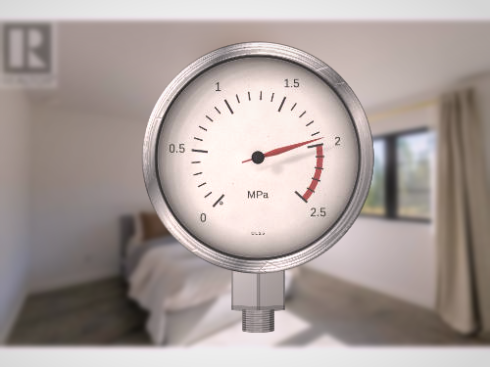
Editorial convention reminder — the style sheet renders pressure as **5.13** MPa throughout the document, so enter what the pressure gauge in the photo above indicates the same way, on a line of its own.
**1.95** MPa
